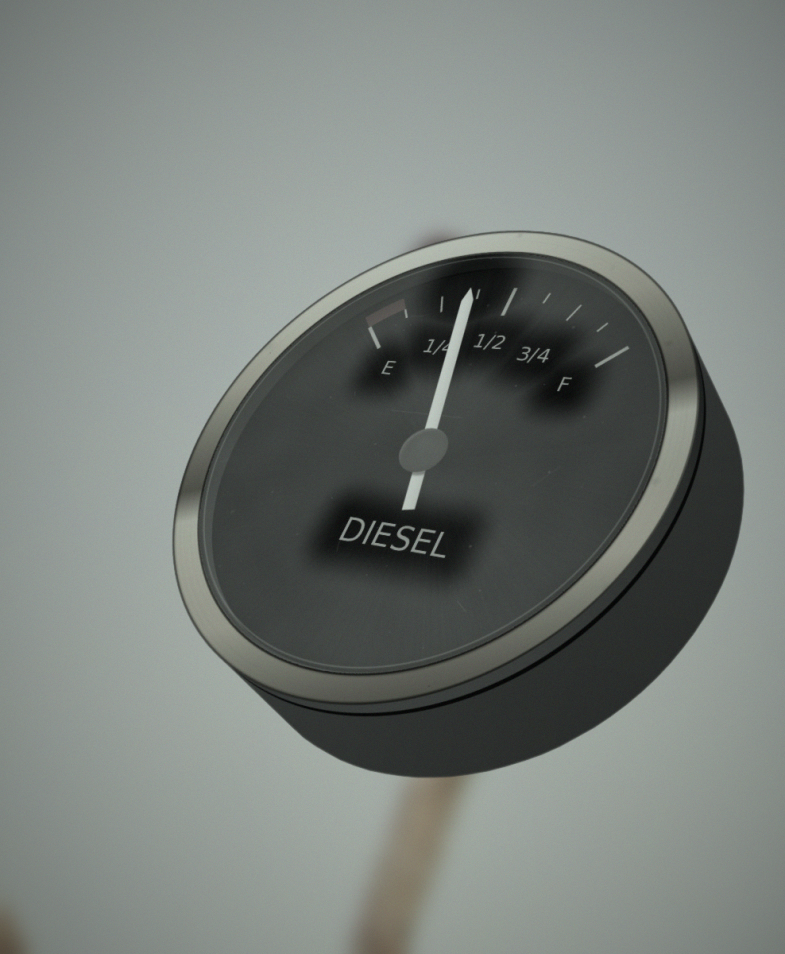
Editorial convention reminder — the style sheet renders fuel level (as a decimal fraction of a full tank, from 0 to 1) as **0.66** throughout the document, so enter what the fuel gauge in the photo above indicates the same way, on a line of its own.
**0.375**
